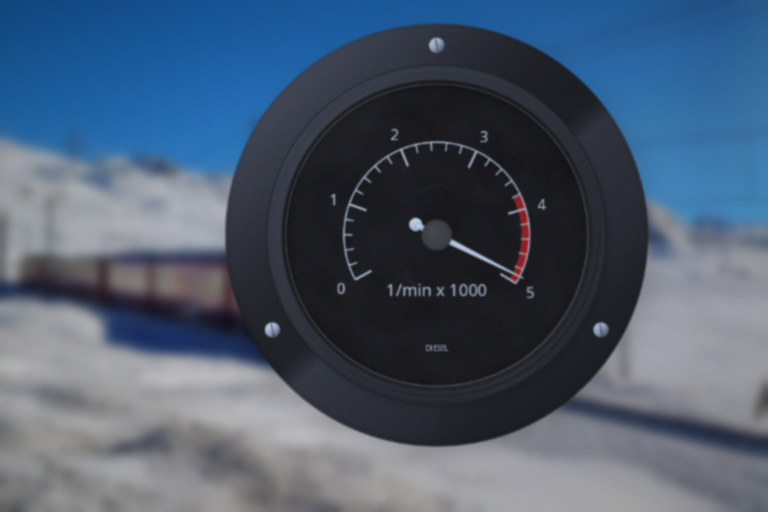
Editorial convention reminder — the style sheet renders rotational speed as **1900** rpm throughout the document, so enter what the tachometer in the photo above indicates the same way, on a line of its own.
**4900** rpm
